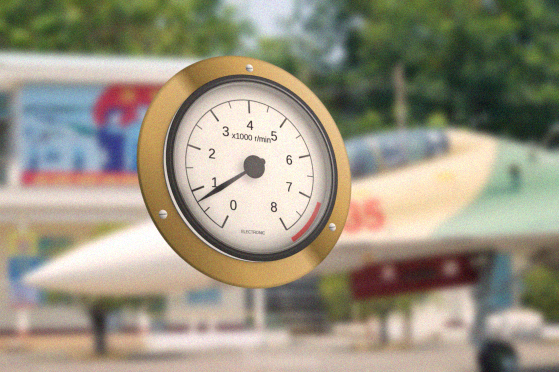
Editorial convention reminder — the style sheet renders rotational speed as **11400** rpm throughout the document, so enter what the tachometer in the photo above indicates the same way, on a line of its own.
**750** rpm
